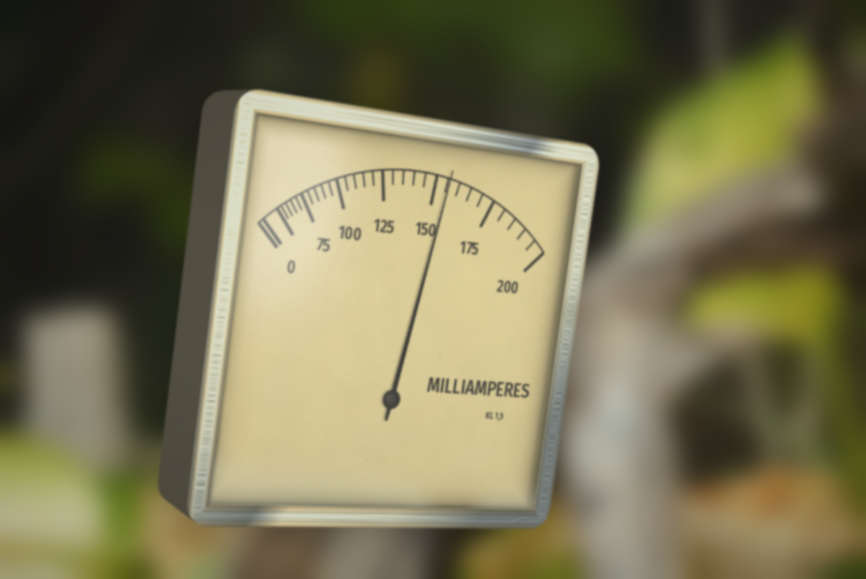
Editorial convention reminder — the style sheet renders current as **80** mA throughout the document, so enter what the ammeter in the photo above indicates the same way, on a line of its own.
**155** mA
